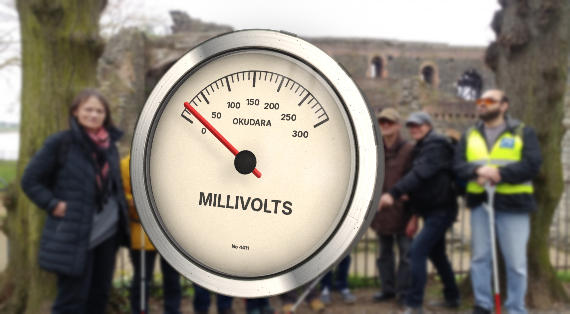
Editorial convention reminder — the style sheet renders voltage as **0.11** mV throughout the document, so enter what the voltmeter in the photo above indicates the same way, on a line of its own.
**20** mV
